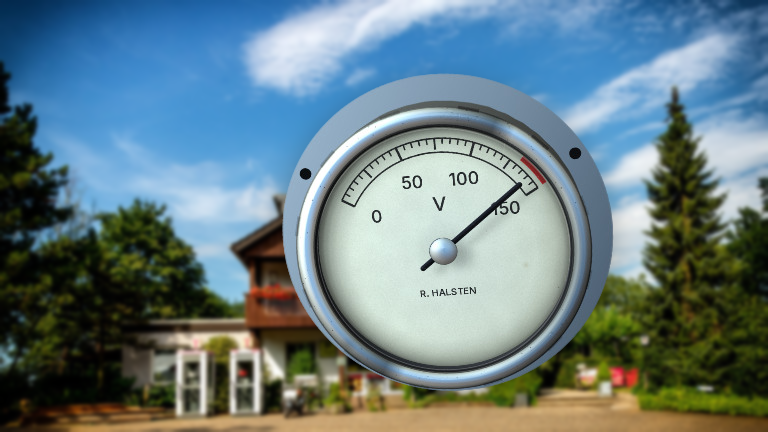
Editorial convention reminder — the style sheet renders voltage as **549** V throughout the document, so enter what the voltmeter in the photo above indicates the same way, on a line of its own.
**140** V
